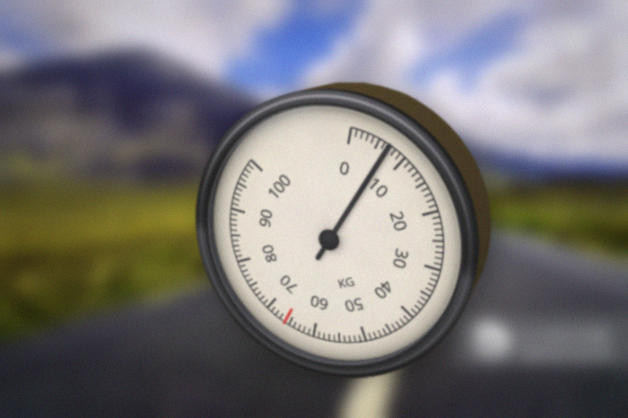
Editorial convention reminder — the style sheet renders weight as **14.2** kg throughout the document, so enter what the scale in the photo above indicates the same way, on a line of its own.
**7** kg
